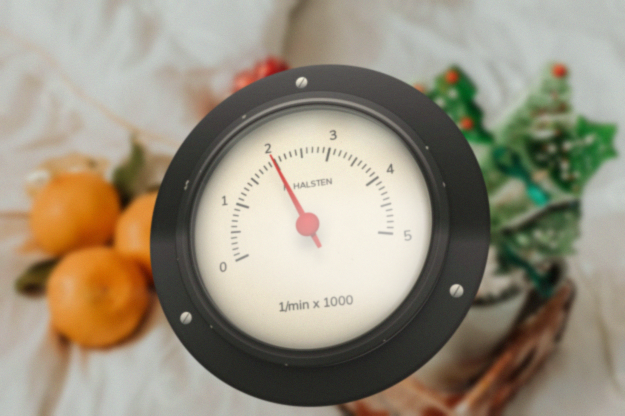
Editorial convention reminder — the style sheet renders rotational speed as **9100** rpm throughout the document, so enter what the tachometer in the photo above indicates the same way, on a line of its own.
**2000** rpm
